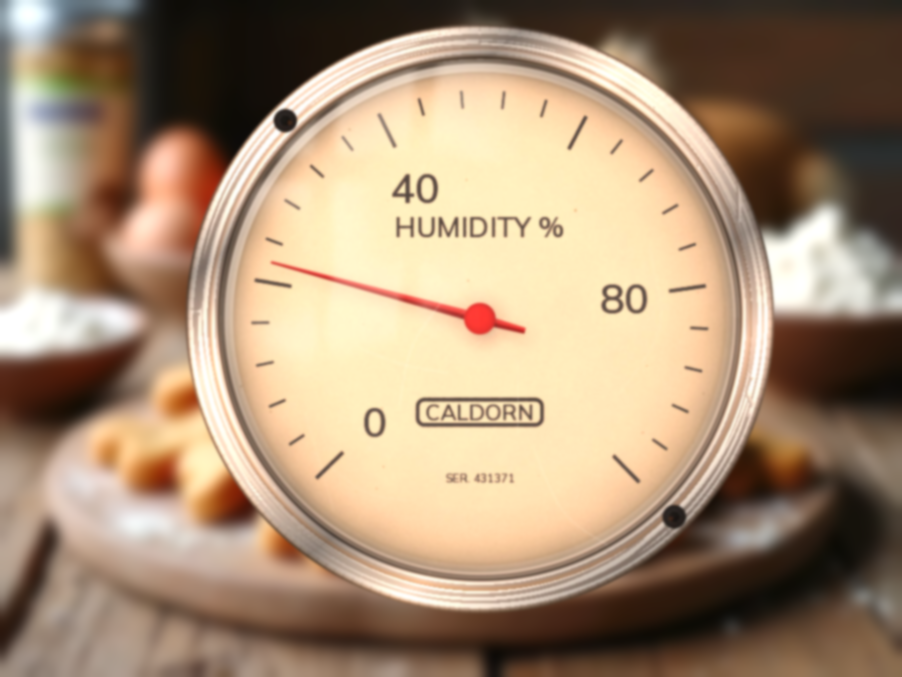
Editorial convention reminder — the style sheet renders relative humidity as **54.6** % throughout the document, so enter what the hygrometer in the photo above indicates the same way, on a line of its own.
**22** %
